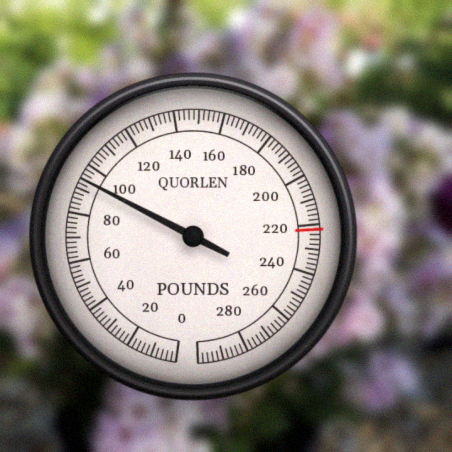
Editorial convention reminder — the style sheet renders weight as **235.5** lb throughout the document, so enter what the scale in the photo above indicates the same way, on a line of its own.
**94** lb
